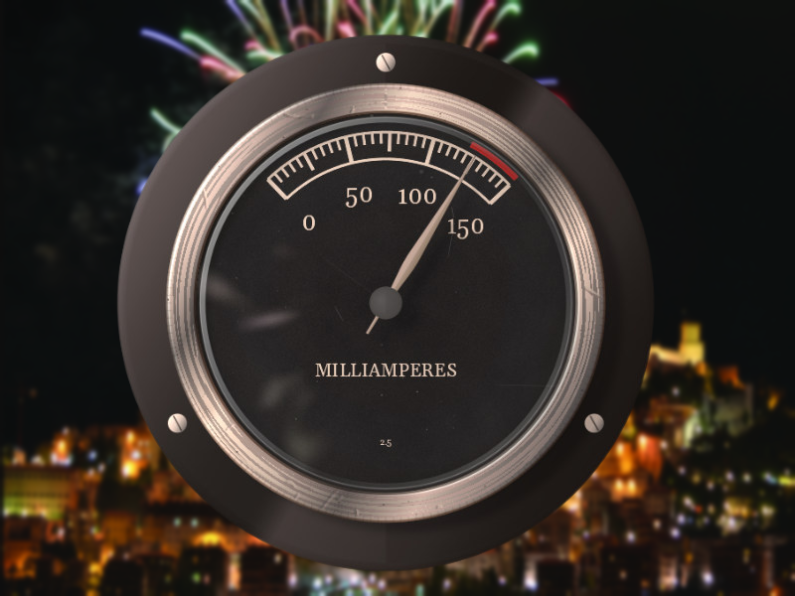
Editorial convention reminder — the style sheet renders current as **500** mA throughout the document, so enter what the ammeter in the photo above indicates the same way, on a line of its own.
**125** mA
